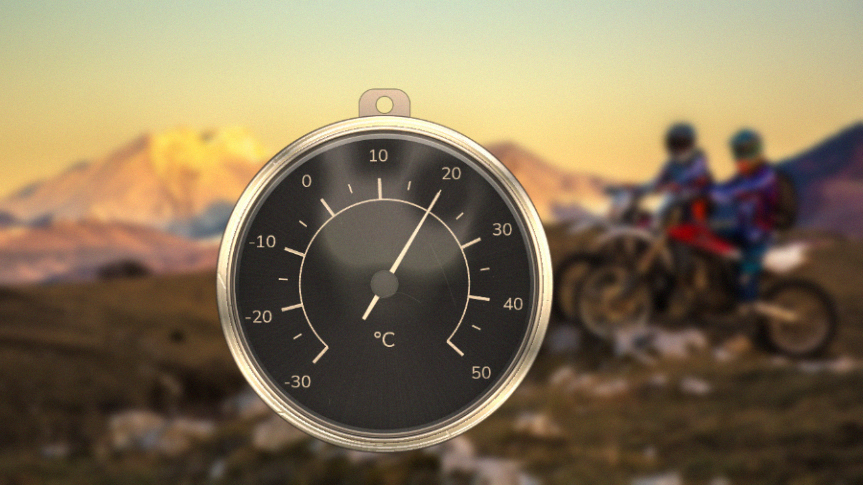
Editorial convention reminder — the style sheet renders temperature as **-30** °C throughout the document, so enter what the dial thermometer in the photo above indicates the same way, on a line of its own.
**20** °C
